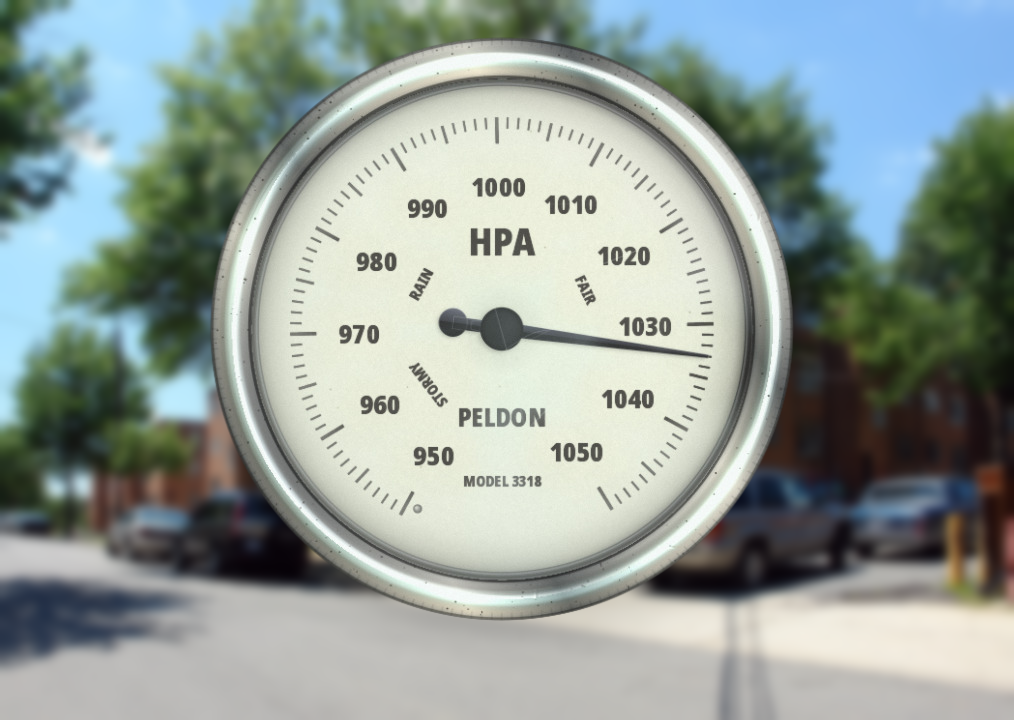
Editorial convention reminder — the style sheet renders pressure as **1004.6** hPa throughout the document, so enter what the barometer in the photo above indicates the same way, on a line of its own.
**1033** hPa
